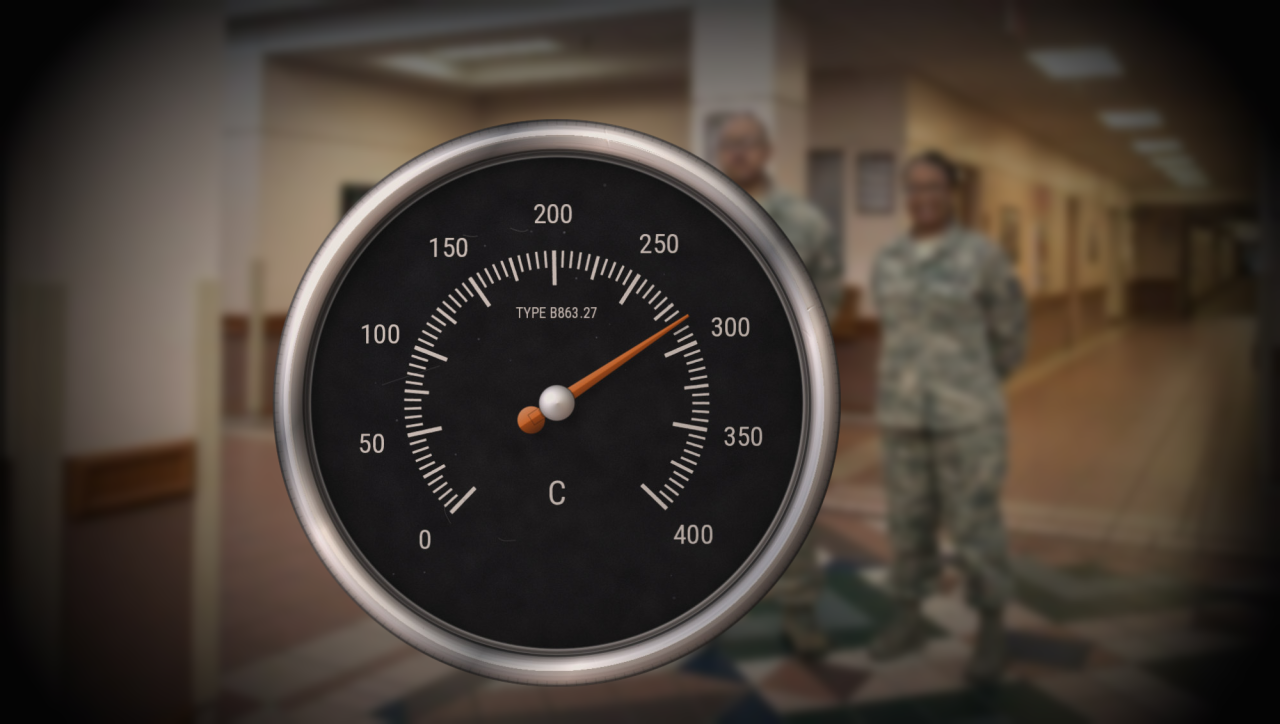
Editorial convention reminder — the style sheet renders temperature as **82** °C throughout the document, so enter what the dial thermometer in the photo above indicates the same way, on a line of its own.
**285** °C
